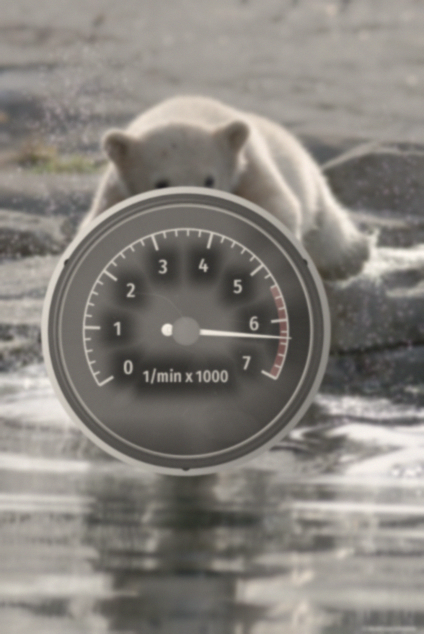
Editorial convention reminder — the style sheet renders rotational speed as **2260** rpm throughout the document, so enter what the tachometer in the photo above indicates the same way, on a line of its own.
**6300** rpm
